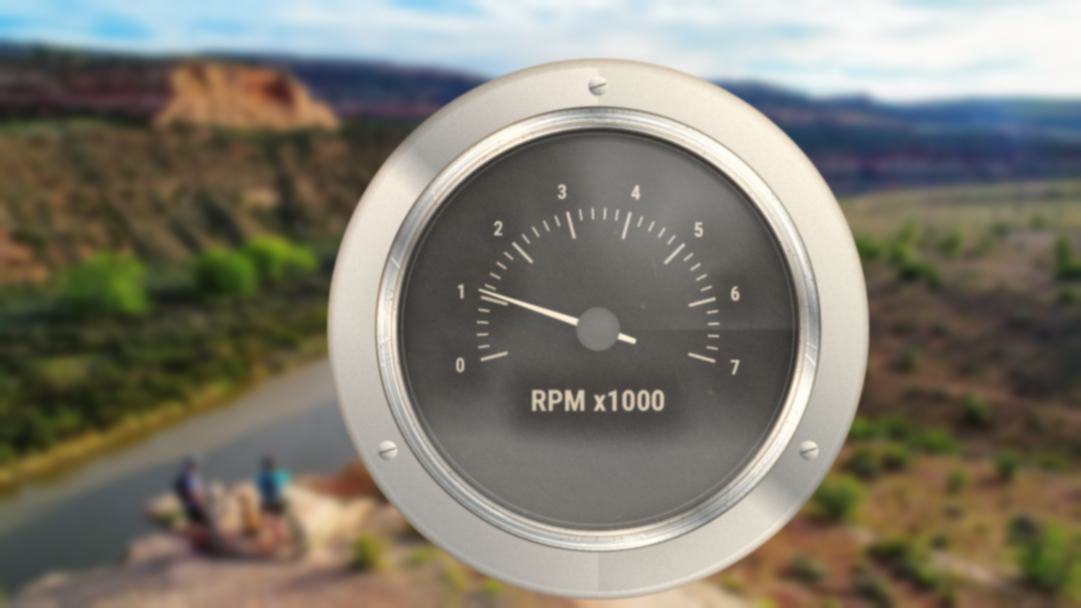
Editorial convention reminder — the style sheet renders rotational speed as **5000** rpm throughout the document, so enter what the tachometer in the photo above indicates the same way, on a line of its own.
**1100** rpm
